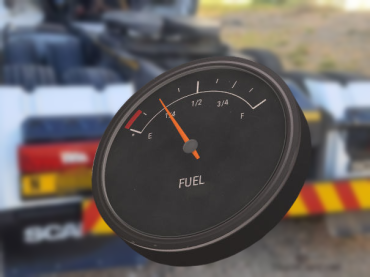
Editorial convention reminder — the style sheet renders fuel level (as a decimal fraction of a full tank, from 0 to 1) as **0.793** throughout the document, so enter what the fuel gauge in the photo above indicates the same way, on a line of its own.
**0.25**
